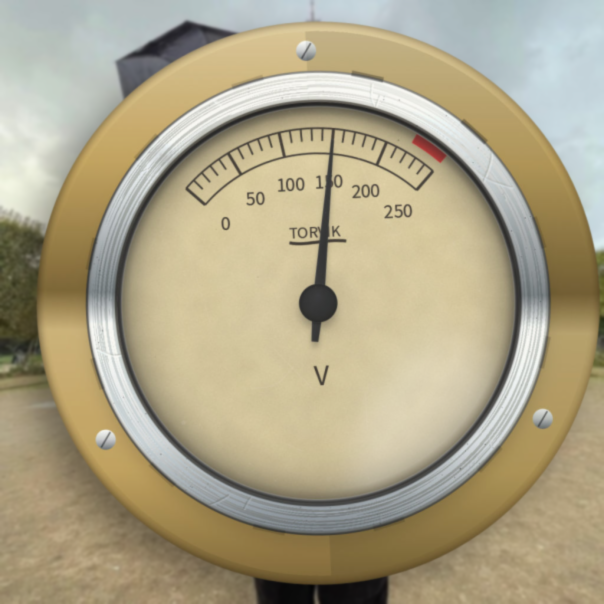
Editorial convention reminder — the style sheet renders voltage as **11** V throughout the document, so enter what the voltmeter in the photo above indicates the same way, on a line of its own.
**150** V
